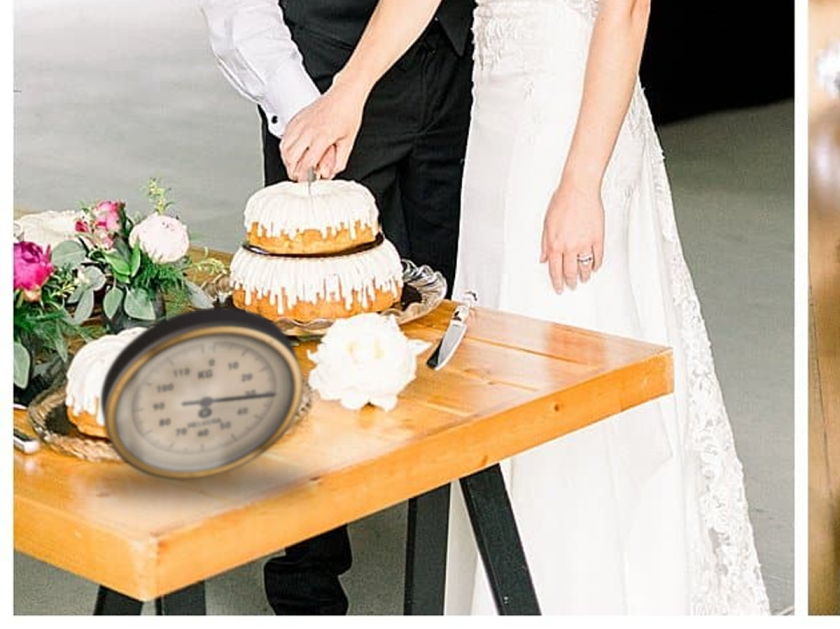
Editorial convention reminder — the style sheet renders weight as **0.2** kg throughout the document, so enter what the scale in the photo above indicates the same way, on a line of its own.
**30** kg
